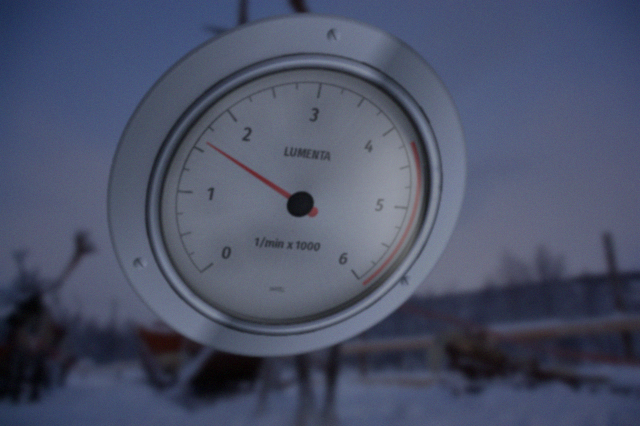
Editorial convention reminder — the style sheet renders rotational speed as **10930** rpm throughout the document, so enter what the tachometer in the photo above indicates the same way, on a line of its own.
**1625** rpm
